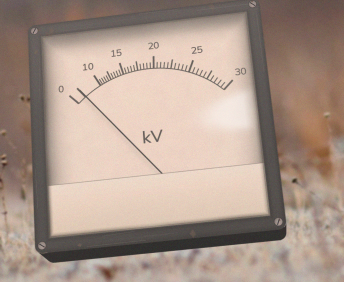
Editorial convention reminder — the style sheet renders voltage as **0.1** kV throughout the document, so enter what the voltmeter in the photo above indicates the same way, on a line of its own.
**5** kV
